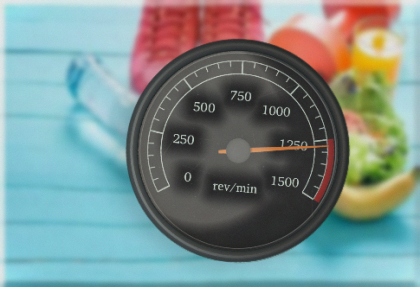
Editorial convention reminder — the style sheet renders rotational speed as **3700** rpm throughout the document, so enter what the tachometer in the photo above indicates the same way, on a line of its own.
**1275** rpm
